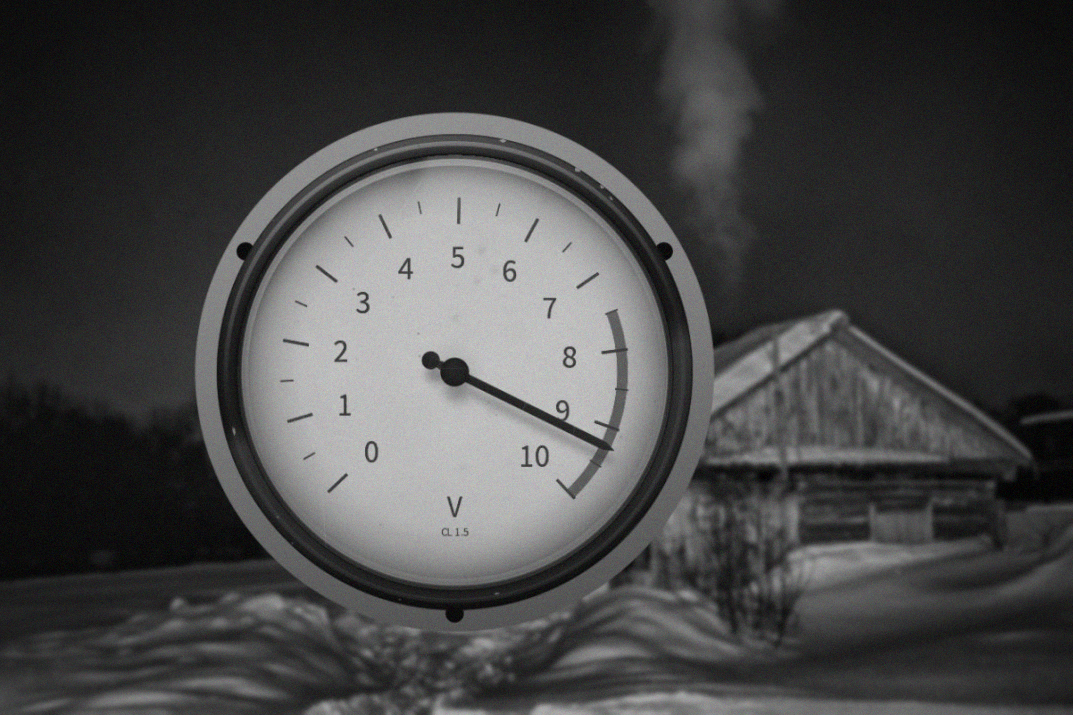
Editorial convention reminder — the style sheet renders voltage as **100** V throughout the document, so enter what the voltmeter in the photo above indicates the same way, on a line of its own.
**9.25** V
